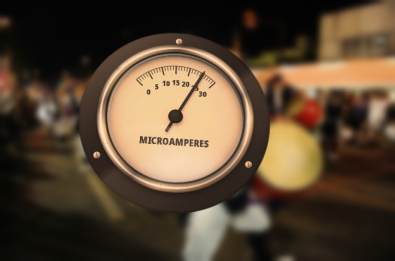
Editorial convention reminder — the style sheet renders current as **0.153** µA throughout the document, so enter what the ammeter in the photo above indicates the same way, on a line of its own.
**25** µA
